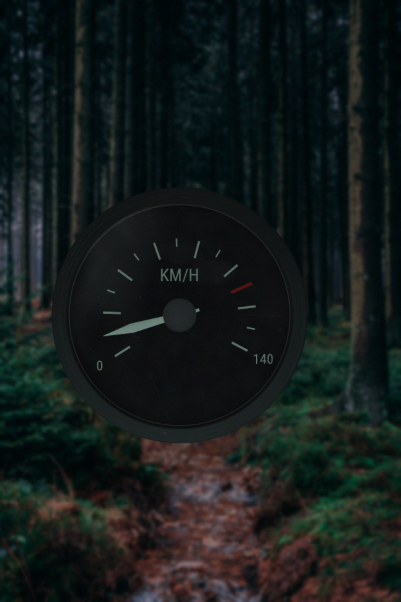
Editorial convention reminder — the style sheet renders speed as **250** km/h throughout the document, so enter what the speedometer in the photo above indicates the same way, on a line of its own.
**10** km/h
